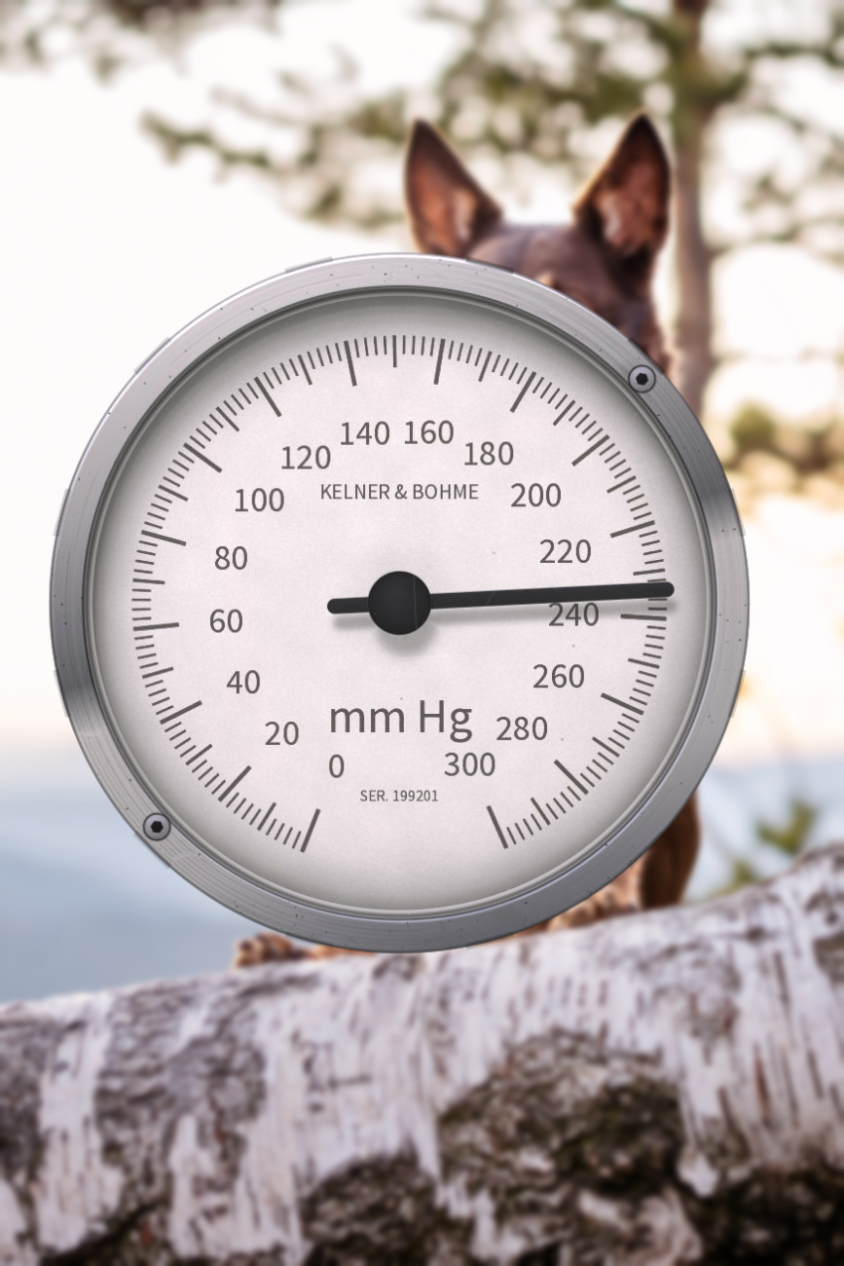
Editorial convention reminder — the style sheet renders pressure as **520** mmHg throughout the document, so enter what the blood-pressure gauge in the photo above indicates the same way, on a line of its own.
**234** mmHg
